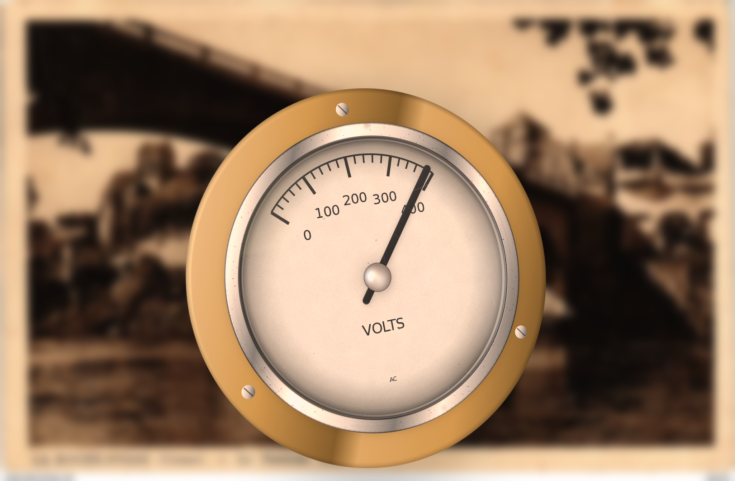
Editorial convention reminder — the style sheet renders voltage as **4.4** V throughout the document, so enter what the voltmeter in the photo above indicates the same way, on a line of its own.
**380** V
